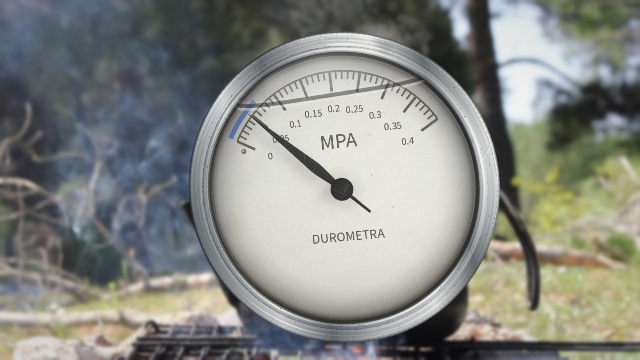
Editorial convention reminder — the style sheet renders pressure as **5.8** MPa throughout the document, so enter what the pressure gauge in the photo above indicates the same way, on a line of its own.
**0.05** MPa
